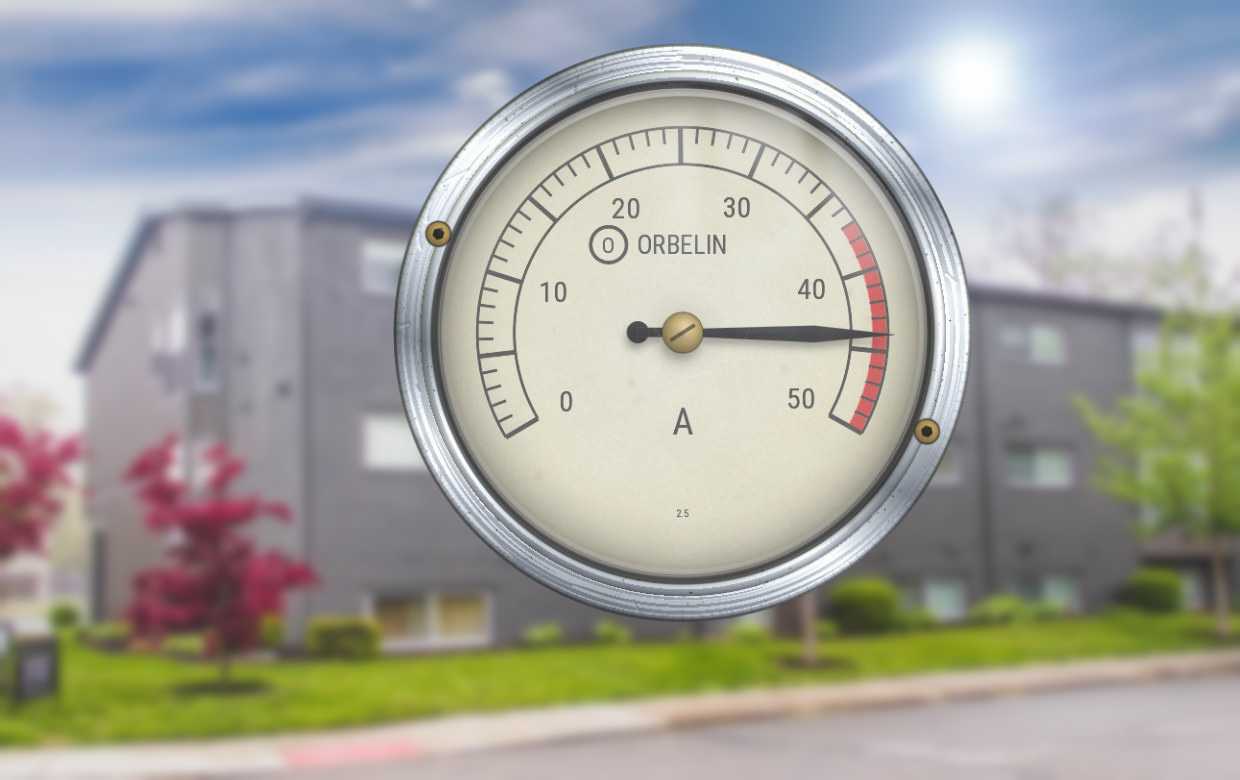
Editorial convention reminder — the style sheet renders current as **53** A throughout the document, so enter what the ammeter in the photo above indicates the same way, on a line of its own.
**44** A
